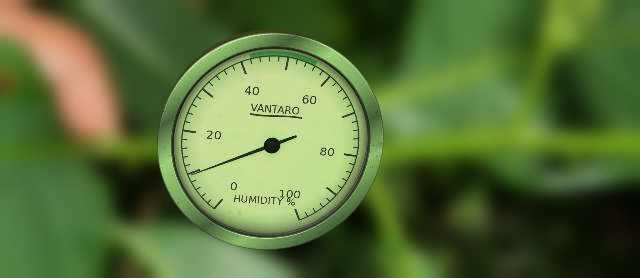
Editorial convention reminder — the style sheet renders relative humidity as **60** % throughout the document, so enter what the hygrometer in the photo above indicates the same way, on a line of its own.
**10** %
